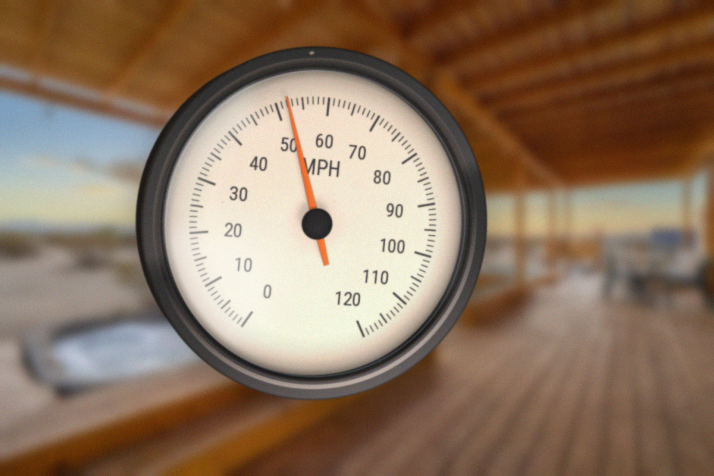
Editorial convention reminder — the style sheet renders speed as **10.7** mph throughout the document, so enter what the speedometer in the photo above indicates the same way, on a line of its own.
**52** mph
